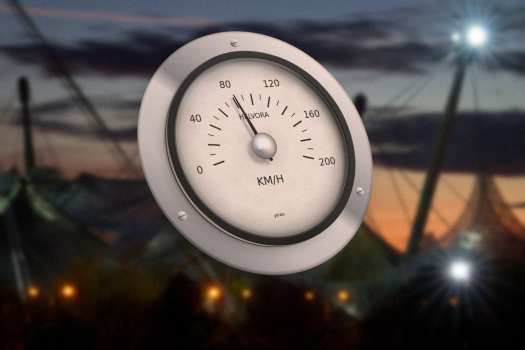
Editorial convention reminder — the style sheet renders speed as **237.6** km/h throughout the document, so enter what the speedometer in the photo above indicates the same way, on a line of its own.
**80** km/h
